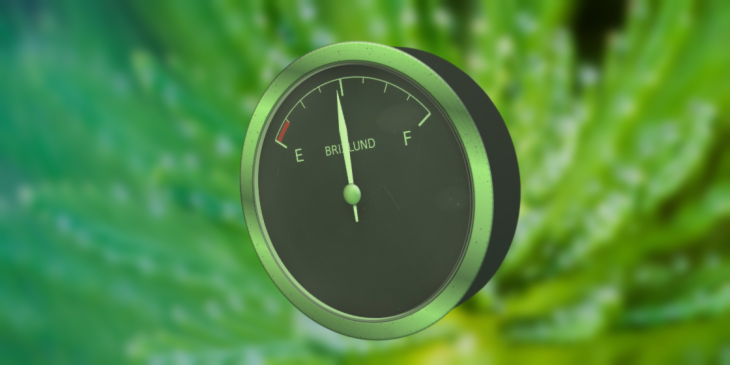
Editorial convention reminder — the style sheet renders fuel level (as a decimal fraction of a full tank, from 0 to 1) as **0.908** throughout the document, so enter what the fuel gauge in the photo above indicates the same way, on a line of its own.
**0.5**
